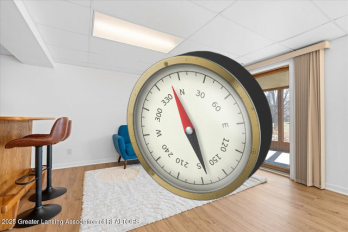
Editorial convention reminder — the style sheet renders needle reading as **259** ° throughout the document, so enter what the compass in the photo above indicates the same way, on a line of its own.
**350** °
